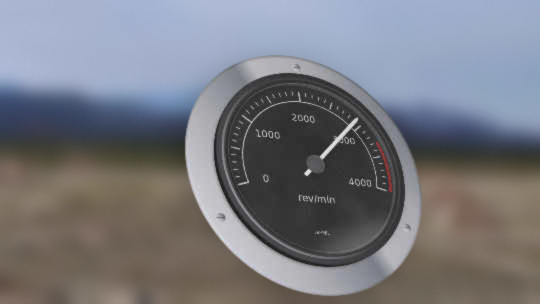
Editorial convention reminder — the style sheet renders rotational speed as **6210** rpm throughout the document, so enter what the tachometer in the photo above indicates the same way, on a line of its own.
**2900** rpm
